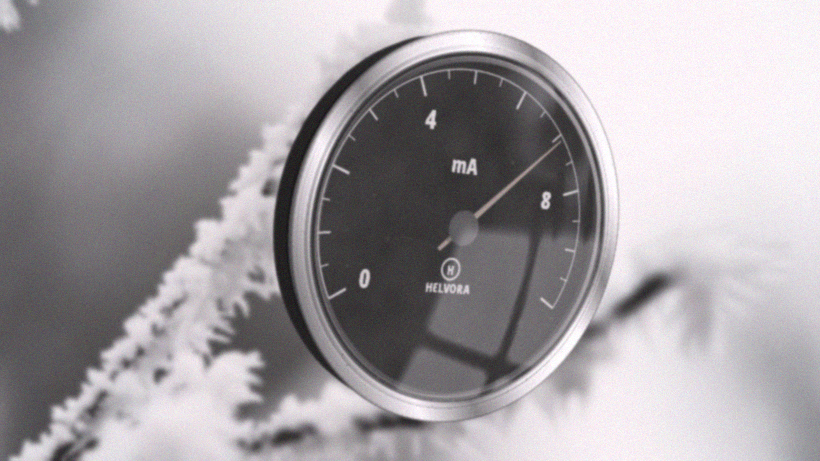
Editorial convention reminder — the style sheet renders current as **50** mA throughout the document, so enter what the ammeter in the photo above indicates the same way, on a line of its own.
**7** mA
